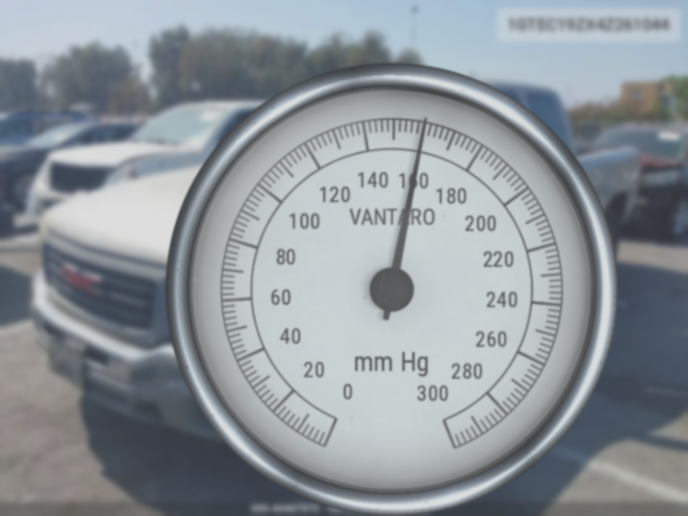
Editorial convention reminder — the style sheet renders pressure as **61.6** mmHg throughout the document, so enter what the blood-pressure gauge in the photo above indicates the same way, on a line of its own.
**160** mmHg
